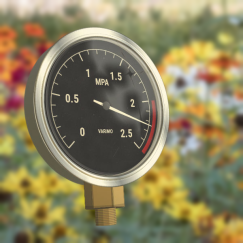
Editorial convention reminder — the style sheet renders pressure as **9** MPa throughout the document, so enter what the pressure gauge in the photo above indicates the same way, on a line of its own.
**2.25** MPa
